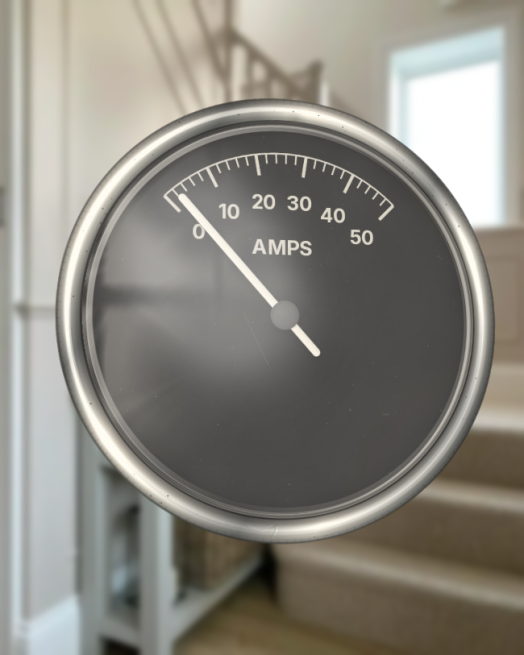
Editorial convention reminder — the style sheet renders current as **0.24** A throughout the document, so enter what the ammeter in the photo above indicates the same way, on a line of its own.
**2** A
